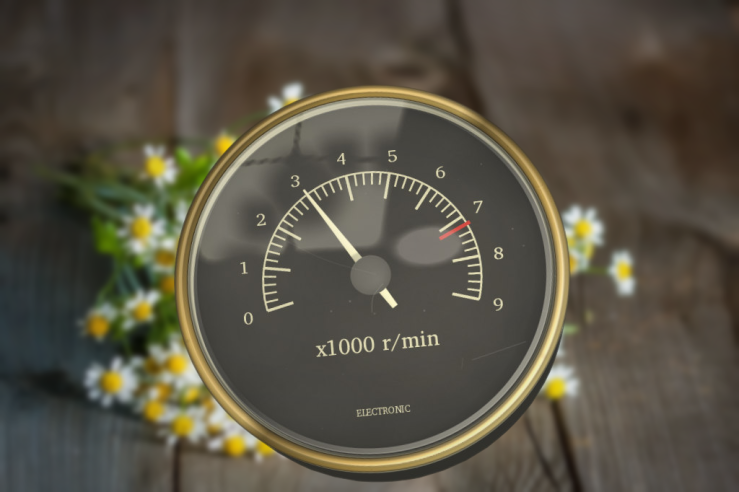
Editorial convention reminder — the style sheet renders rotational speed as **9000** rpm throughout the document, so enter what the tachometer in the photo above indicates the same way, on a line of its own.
**3000** rpm
